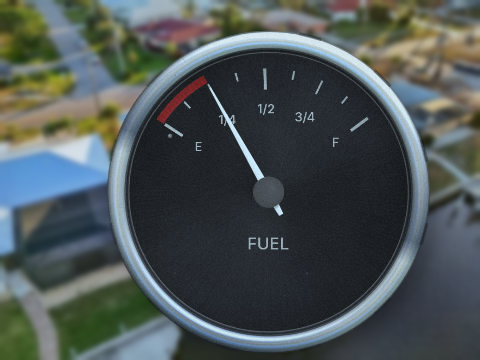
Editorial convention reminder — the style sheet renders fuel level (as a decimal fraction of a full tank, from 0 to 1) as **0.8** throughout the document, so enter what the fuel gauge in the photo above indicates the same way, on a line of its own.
**0.25**
